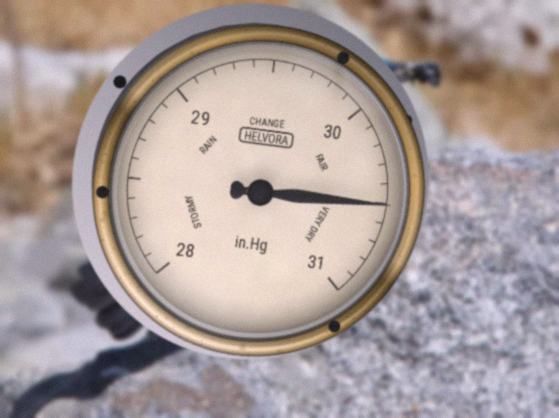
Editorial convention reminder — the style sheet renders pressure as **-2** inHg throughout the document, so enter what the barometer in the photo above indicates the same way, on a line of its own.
**30.5** inHg
